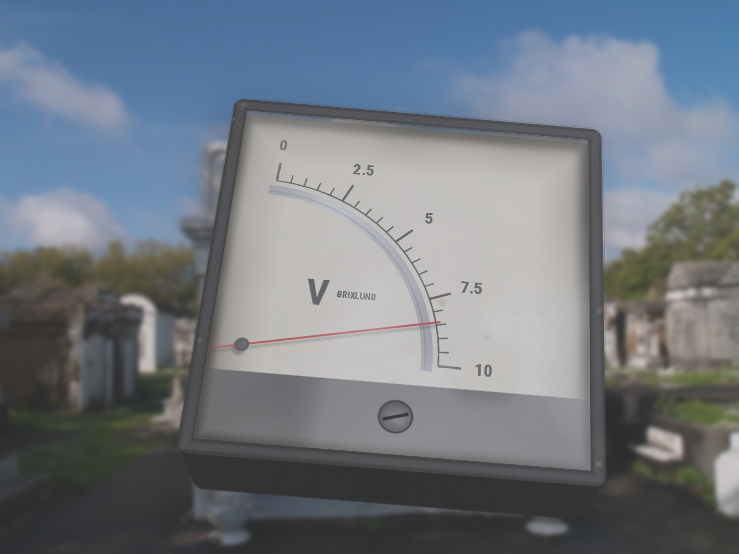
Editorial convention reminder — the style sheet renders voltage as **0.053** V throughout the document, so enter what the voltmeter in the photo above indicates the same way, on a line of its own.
**8.5** V
